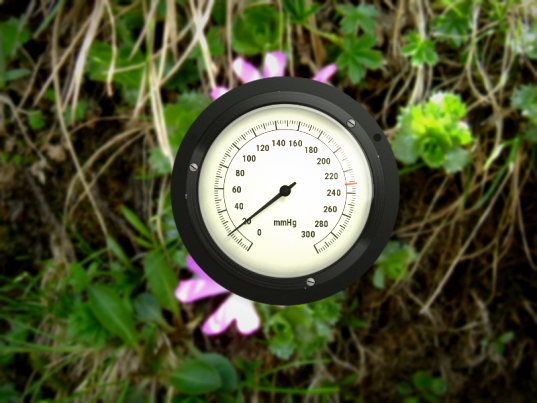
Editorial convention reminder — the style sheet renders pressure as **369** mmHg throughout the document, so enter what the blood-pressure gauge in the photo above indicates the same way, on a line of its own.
**20** mmHg
